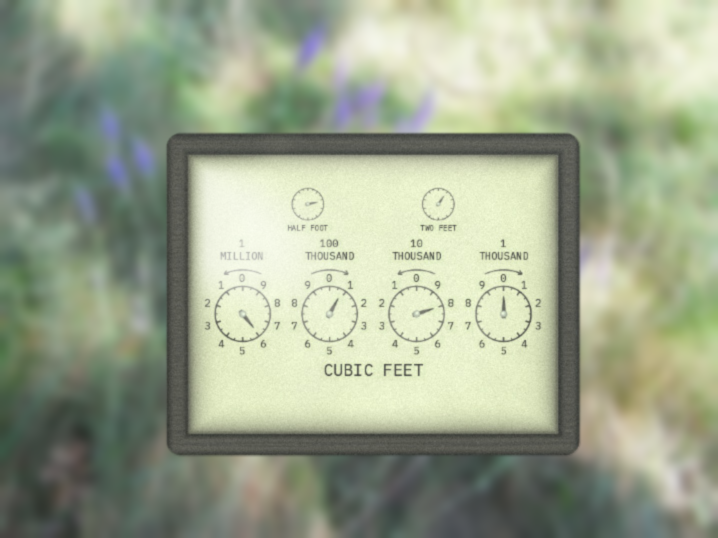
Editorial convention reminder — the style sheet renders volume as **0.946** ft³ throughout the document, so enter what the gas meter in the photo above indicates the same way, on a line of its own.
**608000** ft³
